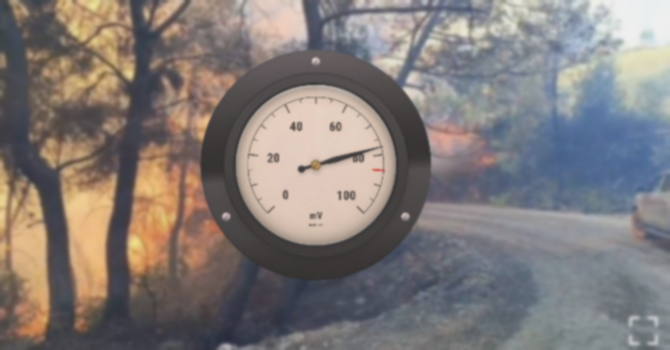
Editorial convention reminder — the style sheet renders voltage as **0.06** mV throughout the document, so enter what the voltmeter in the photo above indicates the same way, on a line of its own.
**77.5** mV
